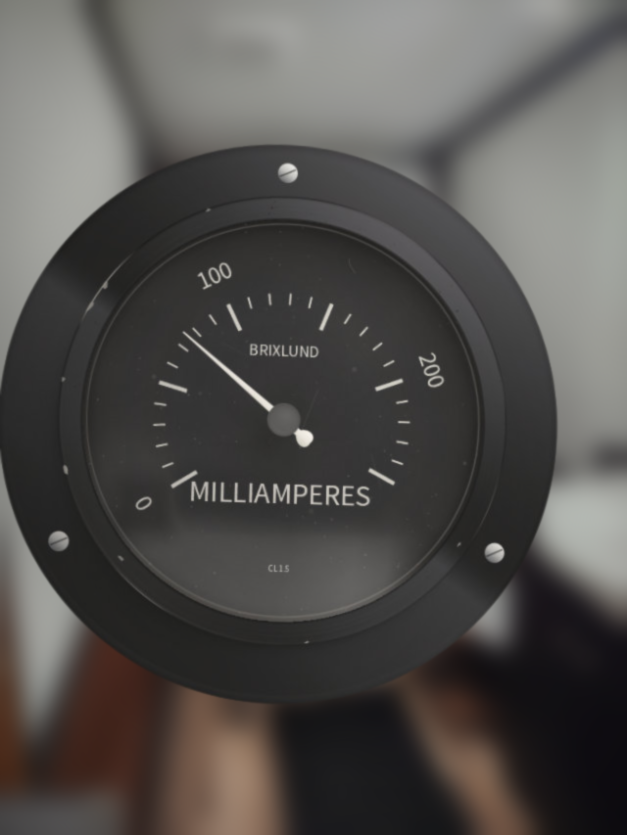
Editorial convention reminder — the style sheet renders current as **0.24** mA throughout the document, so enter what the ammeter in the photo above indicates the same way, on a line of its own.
**75** mA
